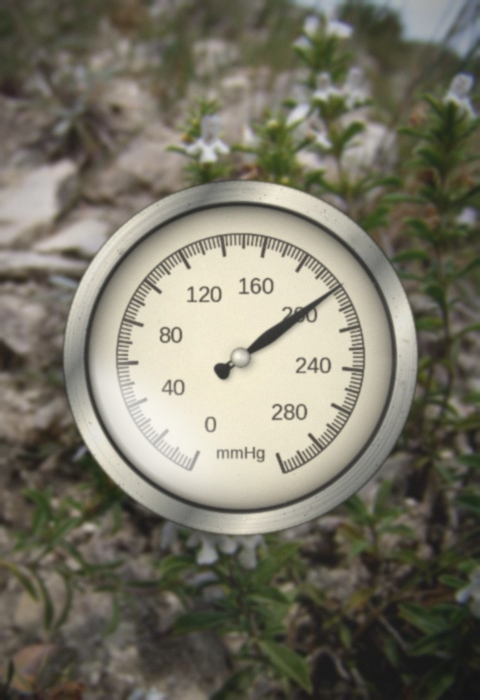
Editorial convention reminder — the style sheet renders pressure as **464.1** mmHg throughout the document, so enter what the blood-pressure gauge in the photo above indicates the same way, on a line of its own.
**200** mmHg
